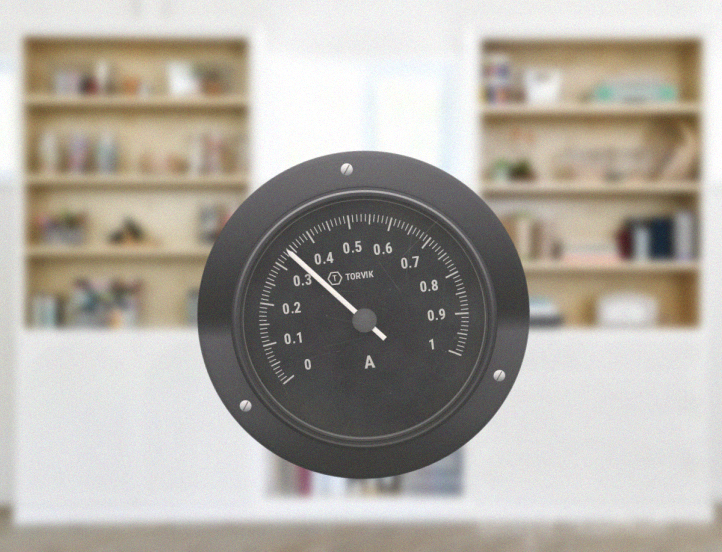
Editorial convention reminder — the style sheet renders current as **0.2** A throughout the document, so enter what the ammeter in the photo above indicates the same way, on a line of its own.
**0.34** A
